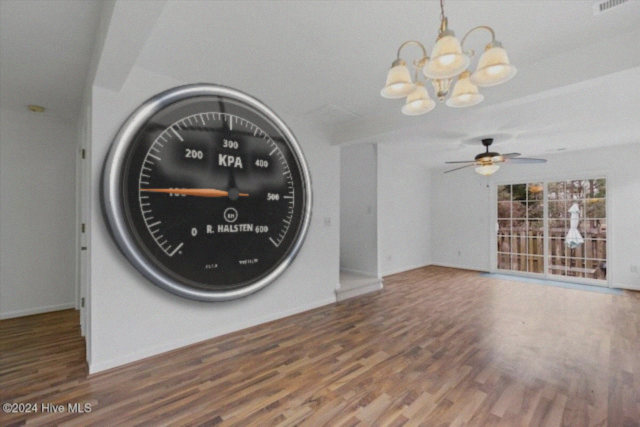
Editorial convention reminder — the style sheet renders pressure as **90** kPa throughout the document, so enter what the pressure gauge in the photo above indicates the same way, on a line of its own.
**100** kPa
